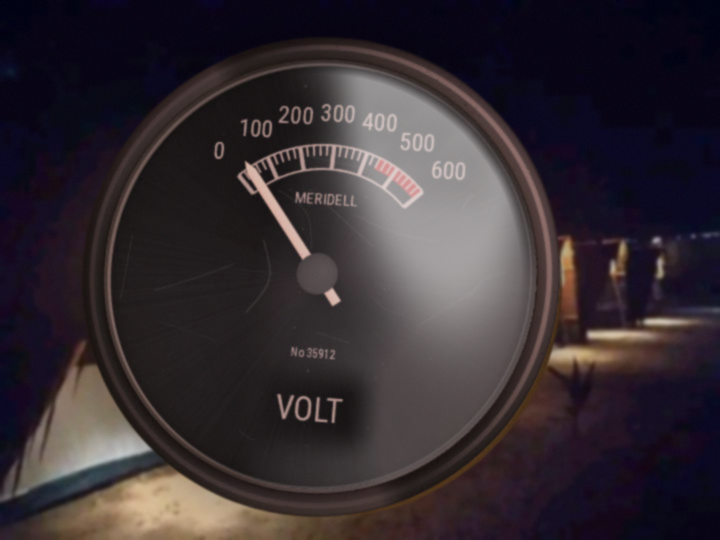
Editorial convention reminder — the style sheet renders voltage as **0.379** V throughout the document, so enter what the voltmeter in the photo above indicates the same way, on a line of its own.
**40** V
